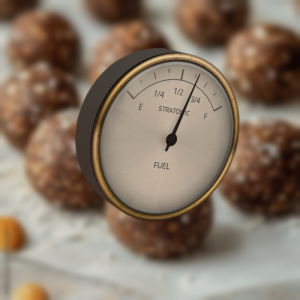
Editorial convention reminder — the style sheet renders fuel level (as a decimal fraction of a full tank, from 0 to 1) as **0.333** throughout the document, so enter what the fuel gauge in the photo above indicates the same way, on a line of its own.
**0.625**
